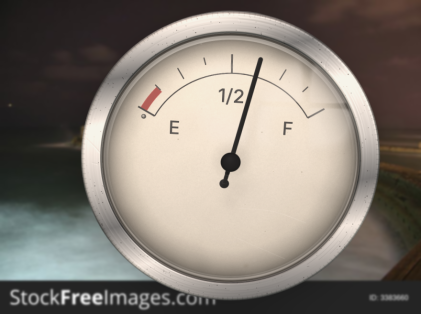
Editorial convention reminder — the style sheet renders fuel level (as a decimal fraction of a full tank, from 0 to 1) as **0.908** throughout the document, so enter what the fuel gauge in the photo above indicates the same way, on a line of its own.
**0.625**
